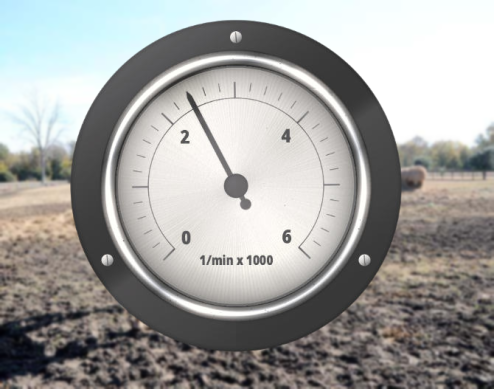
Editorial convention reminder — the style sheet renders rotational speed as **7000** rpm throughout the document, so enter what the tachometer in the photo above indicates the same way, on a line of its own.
**2400** rpm
